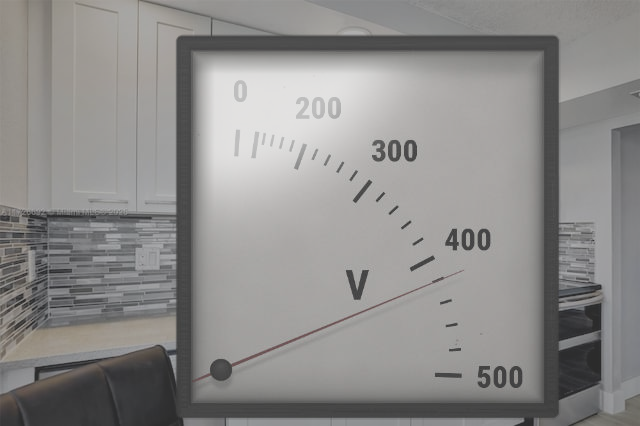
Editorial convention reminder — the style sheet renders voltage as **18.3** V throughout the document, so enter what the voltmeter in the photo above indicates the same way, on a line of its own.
**420** V
